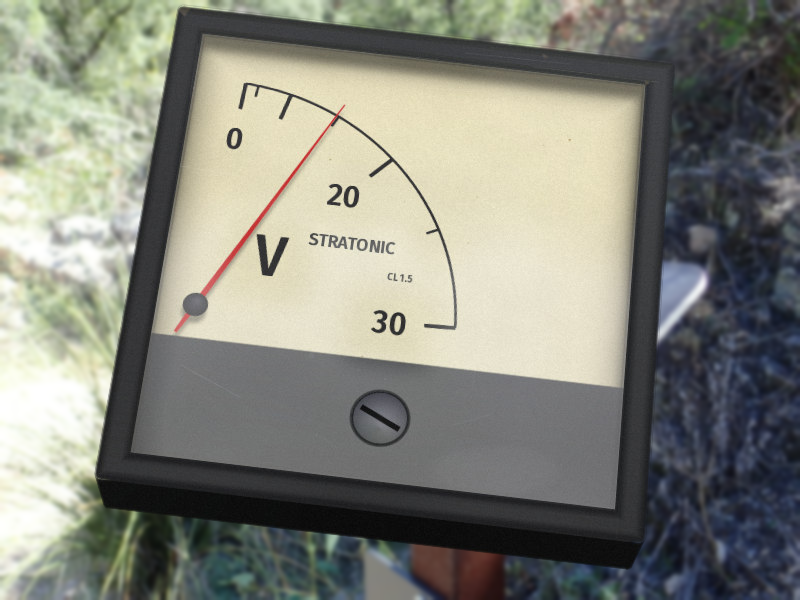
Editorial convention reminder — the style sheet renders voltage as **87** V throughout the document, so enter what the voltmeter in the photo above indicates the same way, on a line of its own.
**15** V
